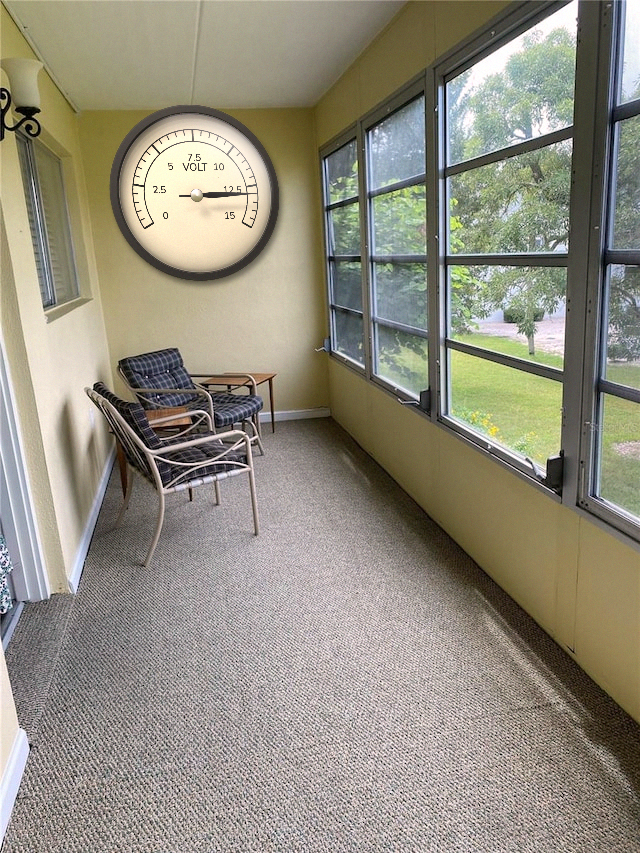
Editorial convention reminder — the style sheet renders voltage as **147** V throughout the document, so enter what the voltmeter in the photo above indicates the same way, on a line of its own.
**13** V
